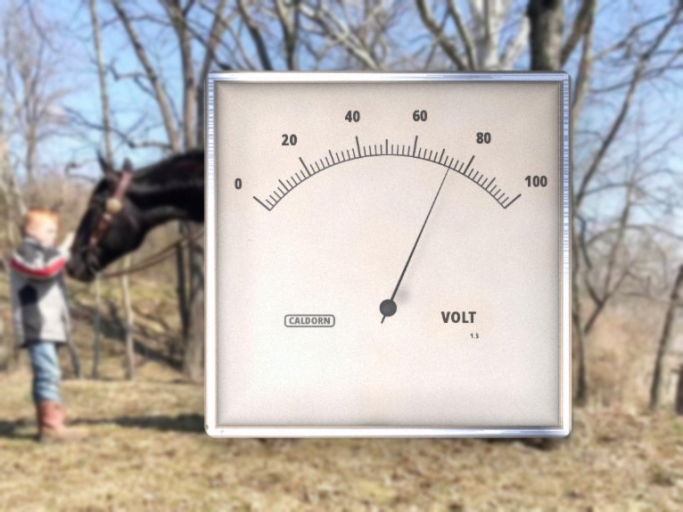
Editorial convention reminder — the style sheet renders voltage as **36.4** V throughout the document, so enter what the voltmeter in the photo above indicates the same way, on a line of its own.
**74** V
